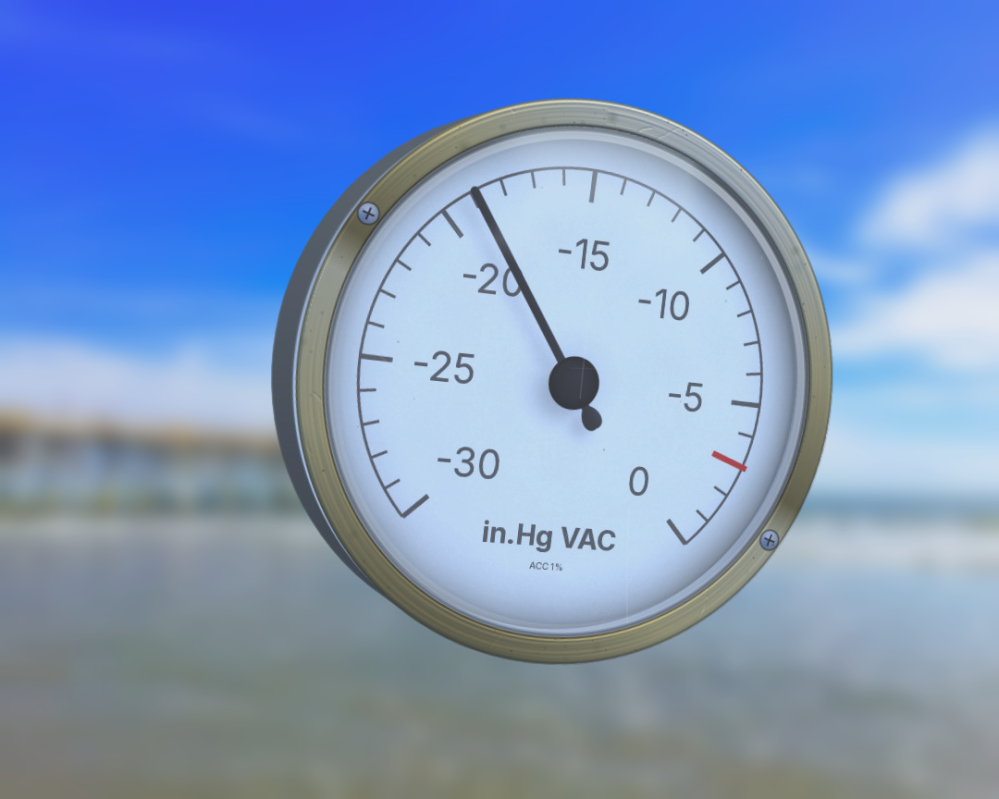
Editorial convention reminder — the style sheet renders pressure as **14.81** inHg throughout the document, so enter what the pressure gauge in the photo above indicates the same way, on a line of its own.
**-19** inHg
